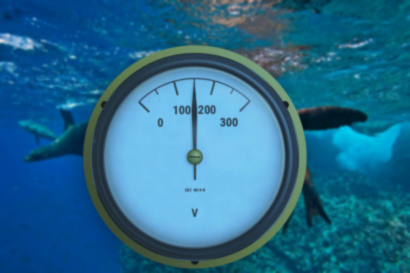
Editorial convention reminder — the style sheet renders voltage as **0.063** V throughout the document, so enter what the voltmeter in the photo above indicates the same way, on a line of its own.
**150** V
